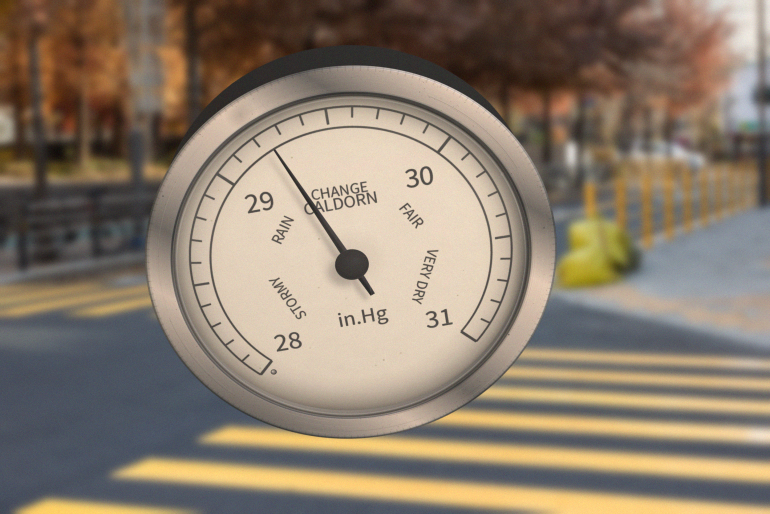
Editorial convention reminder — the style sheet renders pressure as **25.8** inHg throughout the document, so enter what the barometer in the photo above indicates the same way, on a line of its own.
**29.25** inHg
